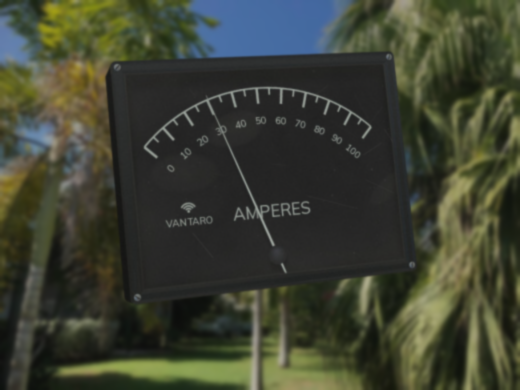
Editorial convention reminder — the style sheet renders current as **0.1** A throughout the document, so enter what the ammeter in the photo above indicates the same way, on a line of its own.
**30** A
